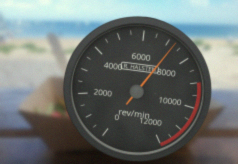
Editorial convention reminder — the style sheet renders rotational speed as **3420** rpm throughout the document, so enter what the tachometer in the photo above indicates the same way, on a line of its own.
**7250** rpm
